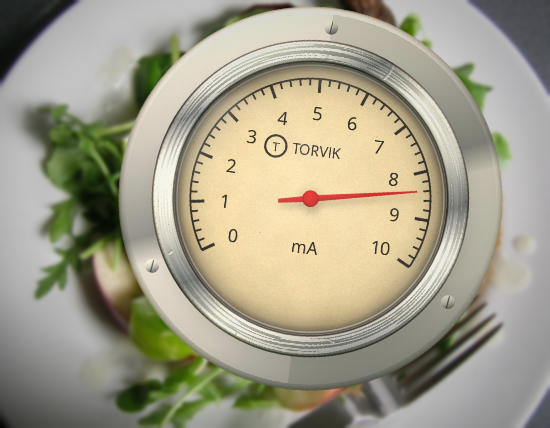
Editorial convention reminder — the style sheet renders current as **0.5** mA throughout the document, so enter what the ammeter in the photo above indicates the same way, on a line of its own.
**8.4** mA
